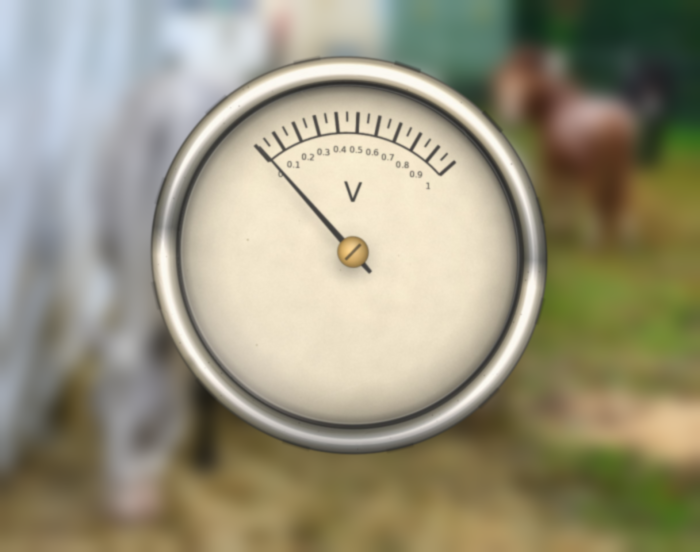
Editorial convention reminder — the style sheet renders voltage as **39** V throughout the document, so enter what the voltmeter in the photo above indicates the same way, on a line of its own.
**0** V
